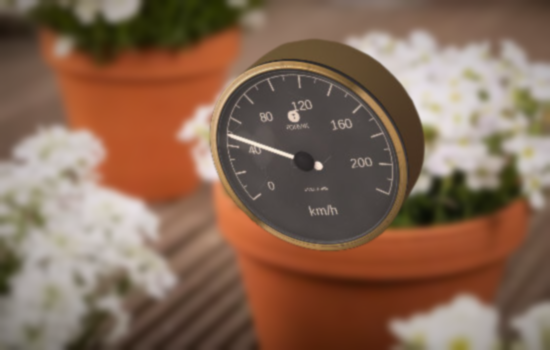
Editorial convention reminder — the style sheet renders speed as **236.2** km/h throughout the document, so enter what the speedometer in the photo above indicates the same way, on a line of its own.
**50** km/h
